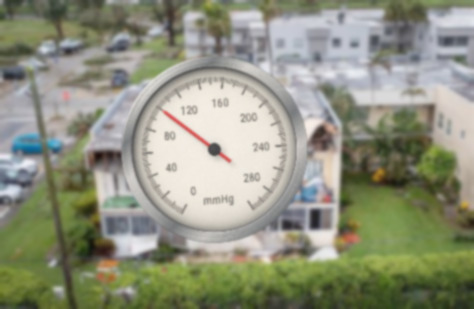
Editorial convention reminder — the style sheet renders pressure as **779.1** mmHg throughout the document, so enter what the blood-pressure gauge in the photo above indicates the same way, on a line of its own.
**100** mmHg
